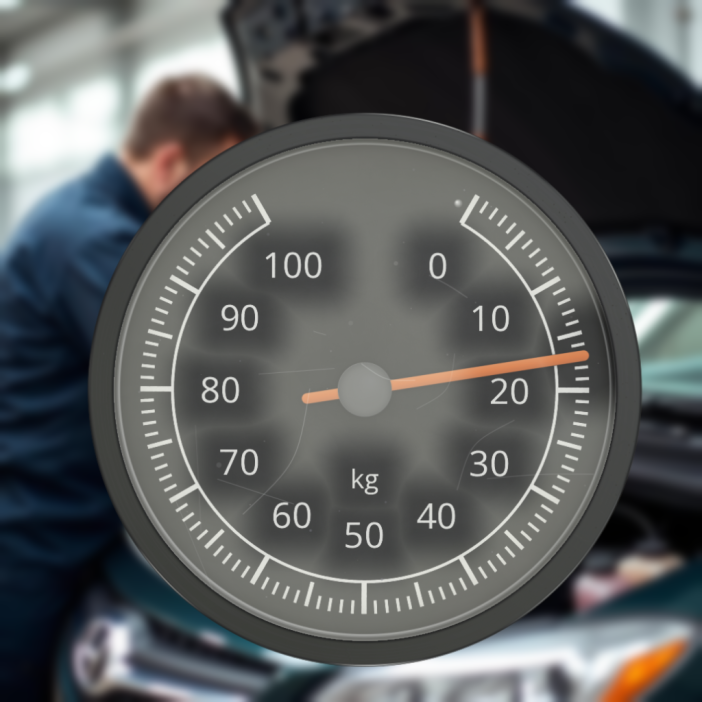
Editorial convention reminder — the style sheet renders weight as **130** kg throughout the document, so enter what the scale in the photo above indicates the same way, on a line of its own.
**17** kg
